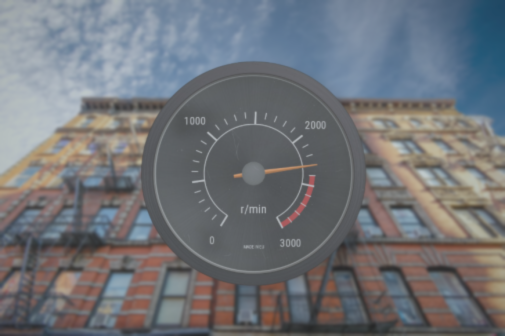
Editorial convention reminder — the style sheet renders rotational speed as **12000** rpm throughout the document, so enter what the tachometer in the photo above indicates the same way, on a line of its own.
**2300** rpm
